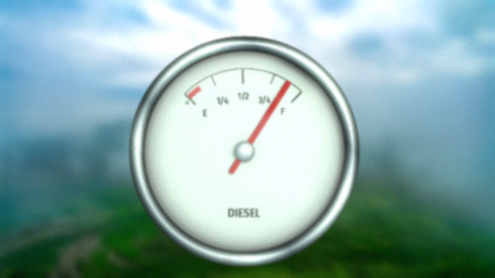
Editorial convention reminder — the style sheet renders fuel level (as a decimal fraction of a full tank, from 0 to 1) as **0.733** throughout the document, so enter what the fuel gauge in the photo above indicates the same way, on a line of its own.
**0.875**
